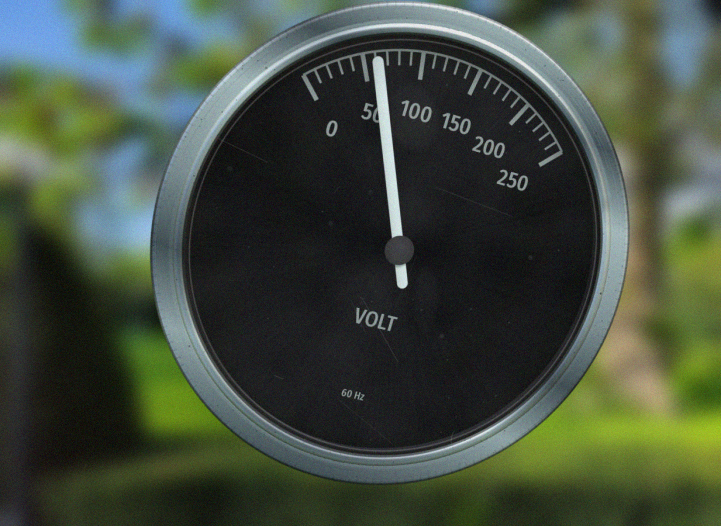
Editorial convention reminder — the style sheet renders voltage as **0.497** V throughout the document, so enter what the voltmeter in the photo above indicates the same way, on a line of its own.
**60** V
